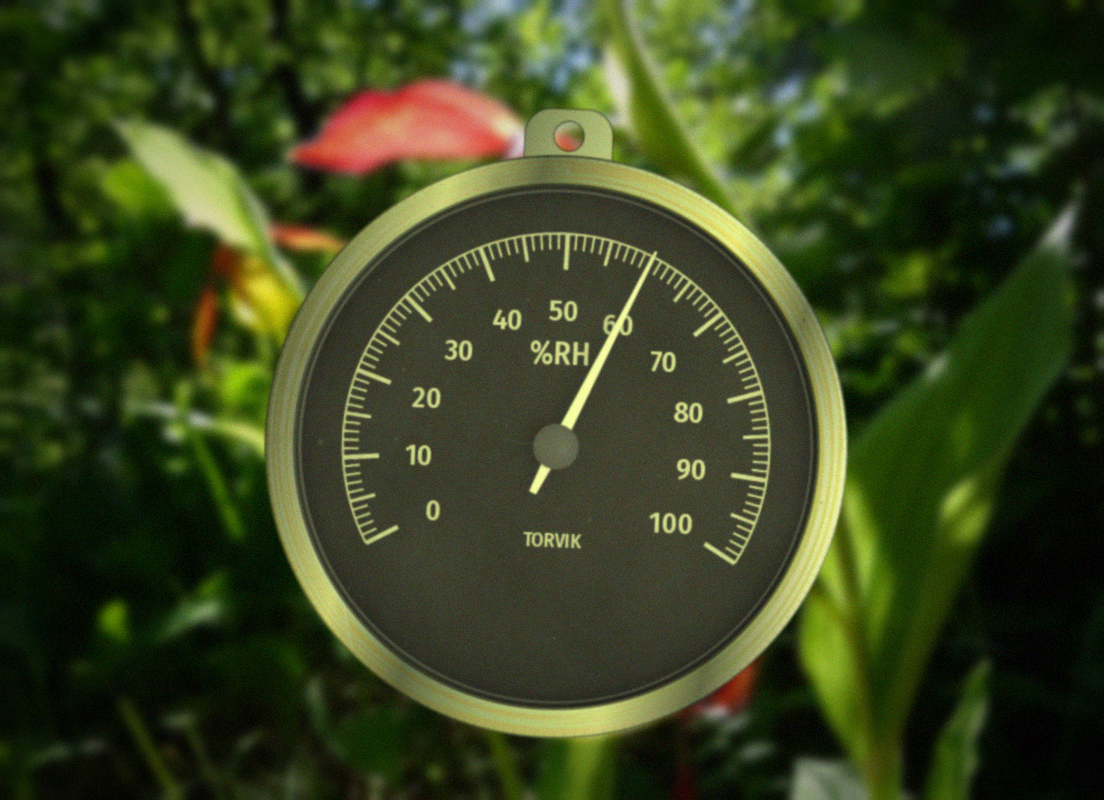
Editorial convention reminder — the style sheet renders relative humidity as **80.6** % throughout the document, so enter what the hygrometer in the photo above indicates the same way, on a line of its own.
**60** %
